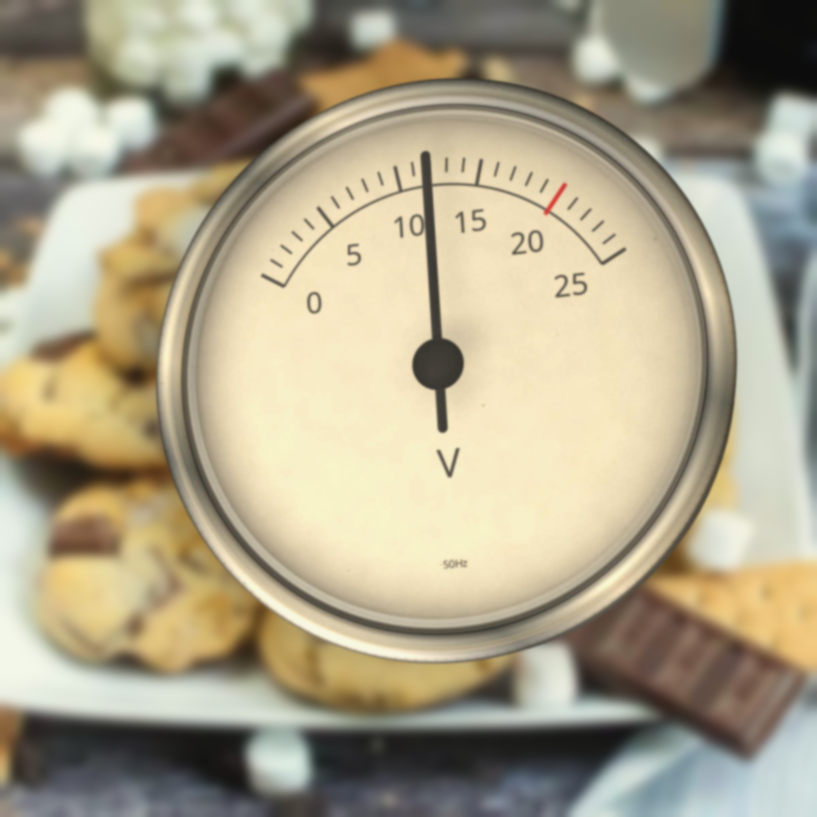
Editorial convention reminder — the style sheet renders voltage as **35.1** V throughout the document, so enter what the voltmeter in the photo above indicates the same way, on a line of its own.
**12** V
